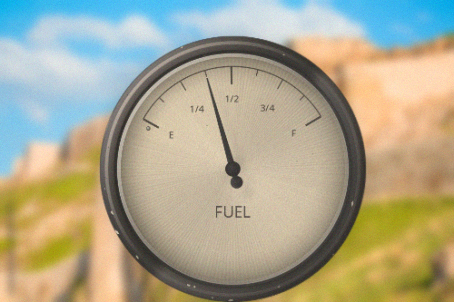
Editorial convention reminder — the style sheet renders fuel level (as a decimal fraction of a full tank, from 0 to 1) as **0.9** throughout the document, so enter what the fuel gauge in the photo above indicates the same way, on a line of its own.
**0.375**
